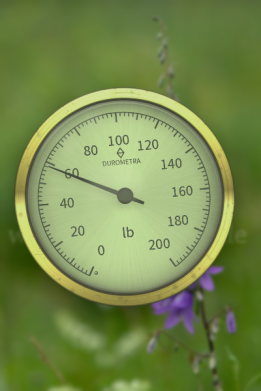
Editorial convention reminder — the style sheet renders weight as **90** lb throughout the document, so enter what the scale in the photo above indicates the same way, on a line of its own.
**58** lb
